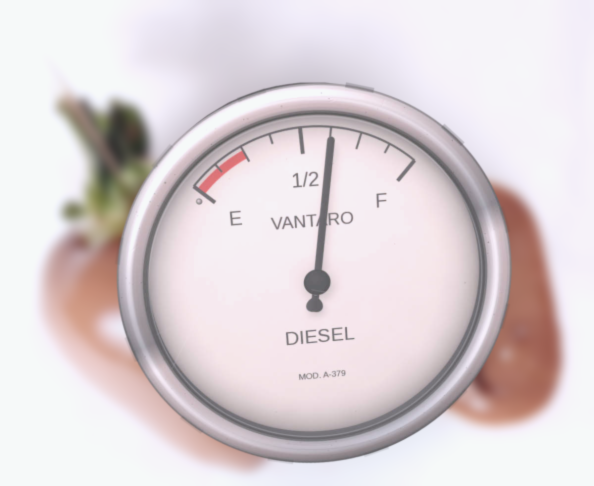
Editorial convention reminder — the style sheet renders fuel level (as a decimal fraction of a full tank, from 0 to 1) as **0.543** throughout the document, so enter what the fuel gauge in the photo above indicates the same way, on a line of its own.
**0.625**
